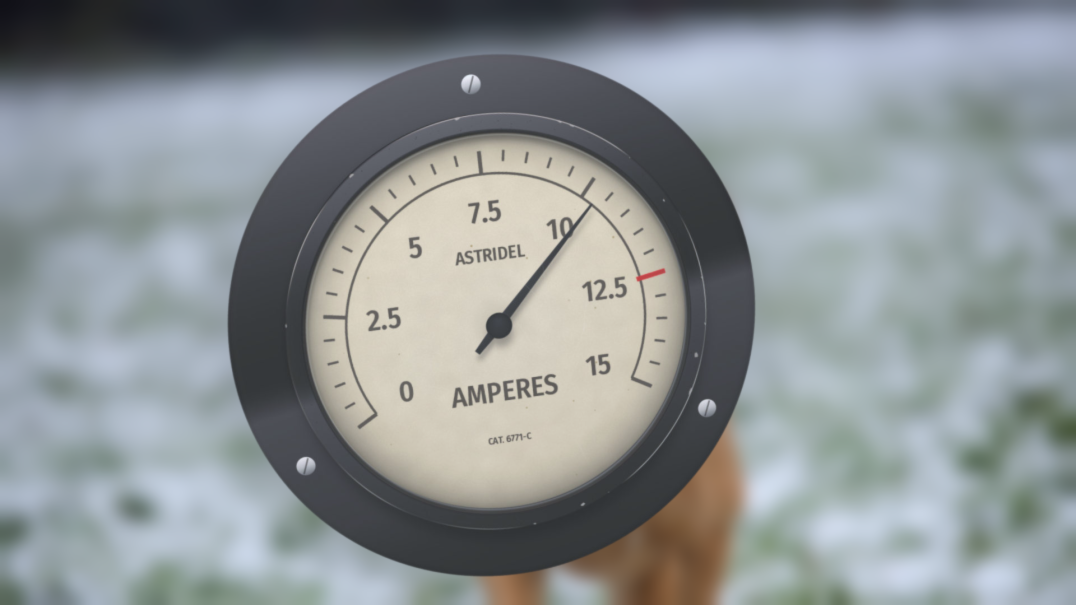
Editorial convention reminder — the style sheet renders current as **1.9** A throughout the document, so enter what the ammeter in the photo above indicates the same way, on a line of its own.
**10.25** A
